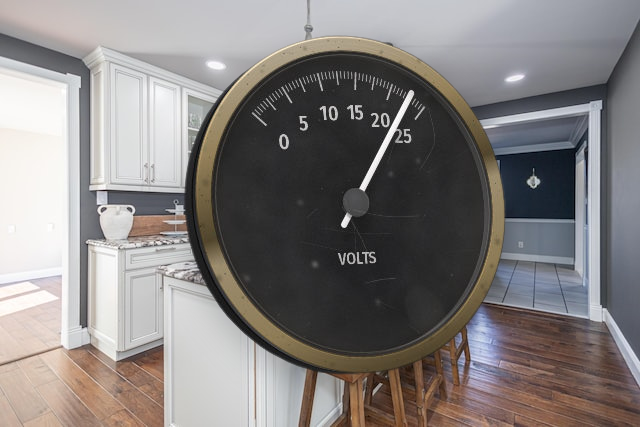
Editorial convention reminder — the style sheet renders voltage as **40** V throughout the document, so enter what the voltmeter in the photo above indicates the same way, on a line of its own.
**22.5** V
